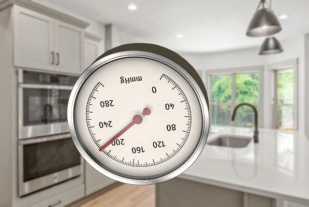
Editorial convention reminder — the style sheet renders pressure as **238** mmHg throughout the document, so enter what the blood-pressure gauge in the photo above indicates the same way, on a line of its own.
**210** mmHg
